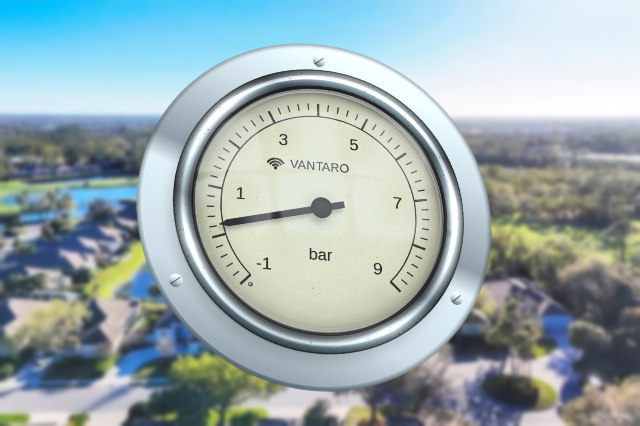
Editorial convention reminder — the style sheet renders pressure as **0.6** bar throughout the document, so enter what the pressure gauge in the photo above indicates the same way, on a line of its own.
**0.2** bar
